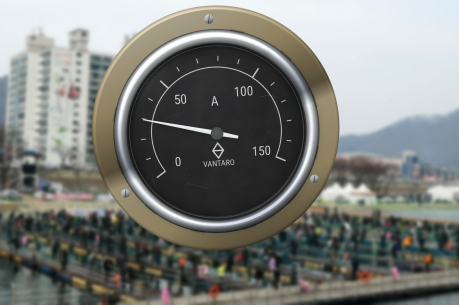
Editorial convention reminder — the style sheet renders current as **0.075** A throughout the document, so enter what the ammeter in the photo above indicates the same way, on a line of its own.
**30** A
